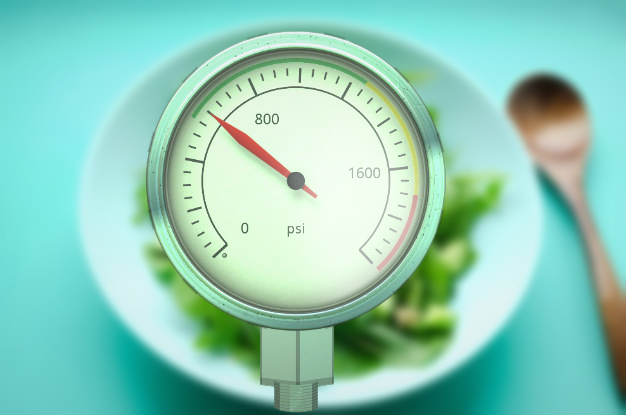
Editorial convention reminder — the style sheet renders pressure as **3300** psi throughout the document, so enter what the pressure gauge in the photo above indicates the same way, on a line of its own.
**600** psi
